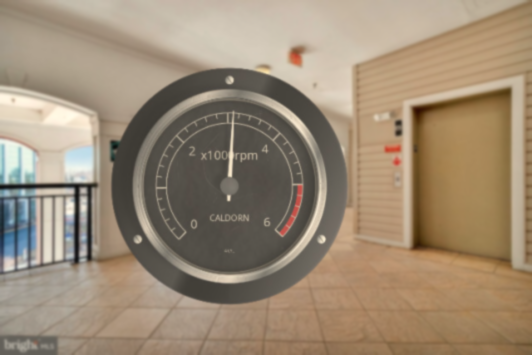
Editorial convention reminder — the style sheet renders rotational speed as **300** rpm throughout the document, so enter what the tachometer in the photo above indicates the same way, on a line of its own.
**3100** rpm
